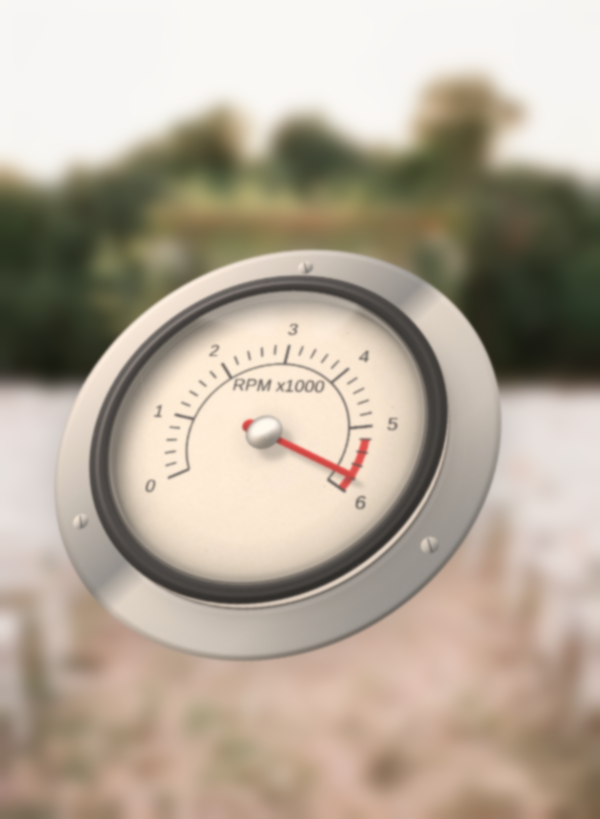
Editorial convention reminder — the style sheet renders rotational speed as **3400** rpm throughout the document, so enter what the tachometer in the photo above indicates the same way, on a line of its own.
**5800** rpm
